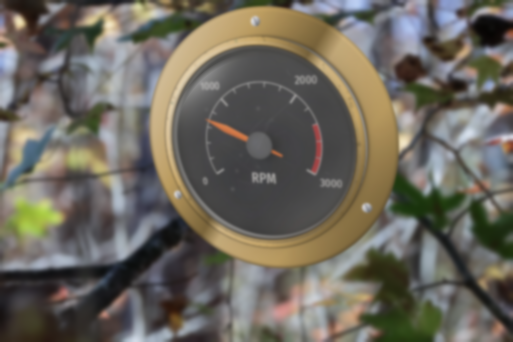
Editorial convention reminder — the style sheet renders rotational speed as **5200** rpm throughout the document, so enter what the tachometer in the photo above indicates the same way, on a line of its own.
**700** rpm
